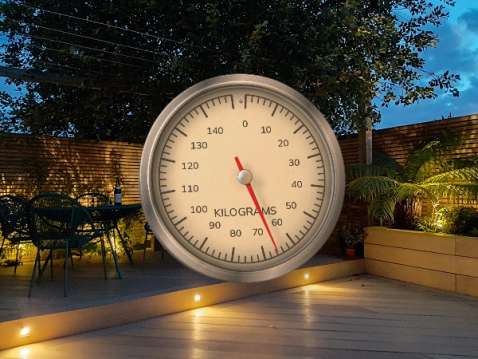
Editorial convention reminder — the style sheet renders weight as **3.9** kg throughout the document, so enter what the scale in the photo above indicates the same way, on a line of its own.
**66** kg
